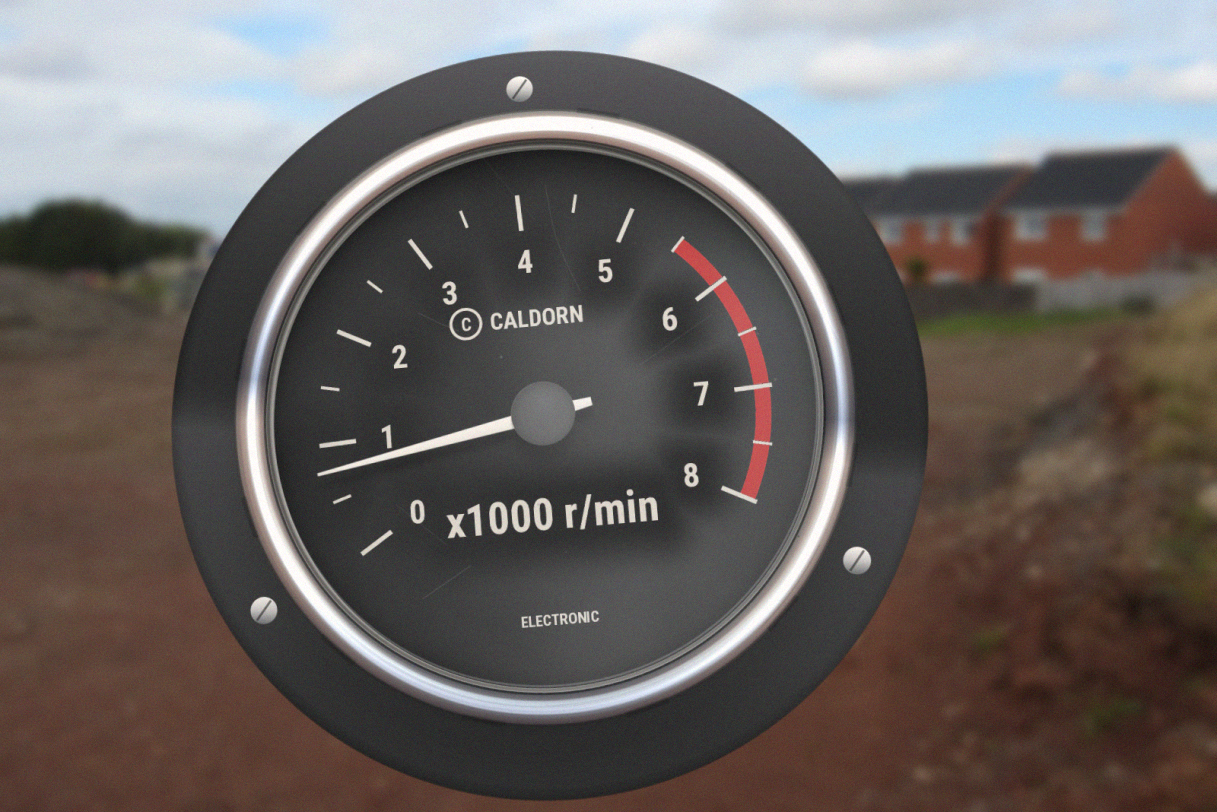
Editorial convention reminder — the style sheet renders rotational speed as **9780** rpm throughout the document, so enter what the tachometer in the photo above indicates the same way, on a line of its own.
**750** rpm
